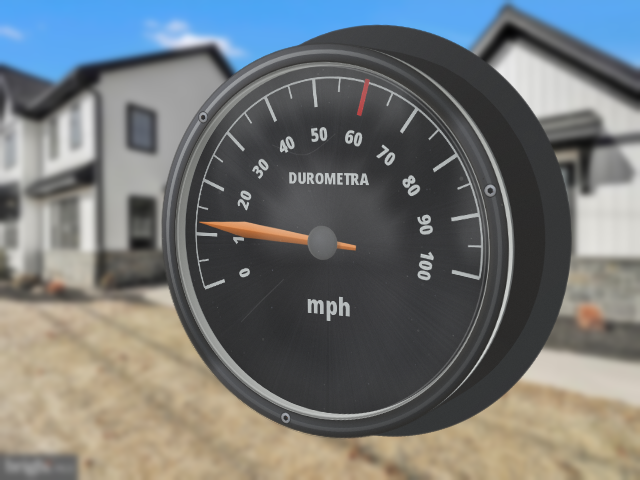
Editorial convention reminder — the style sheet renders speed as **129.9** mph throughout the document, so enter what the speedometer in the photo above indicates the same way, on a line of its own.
**12.5** mph
